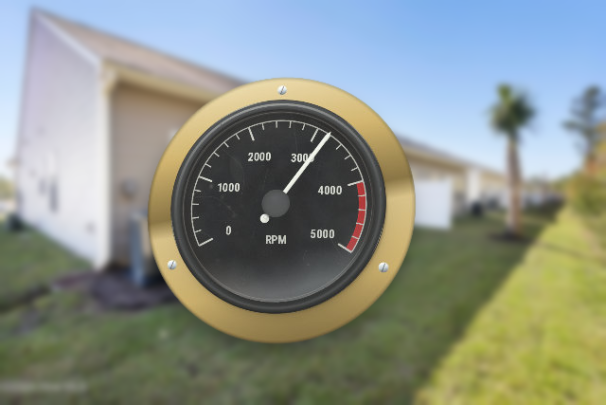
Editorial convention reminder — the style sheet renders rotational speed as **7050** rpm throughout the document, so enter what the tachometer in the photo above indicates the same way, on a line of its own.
**3200** rpm
